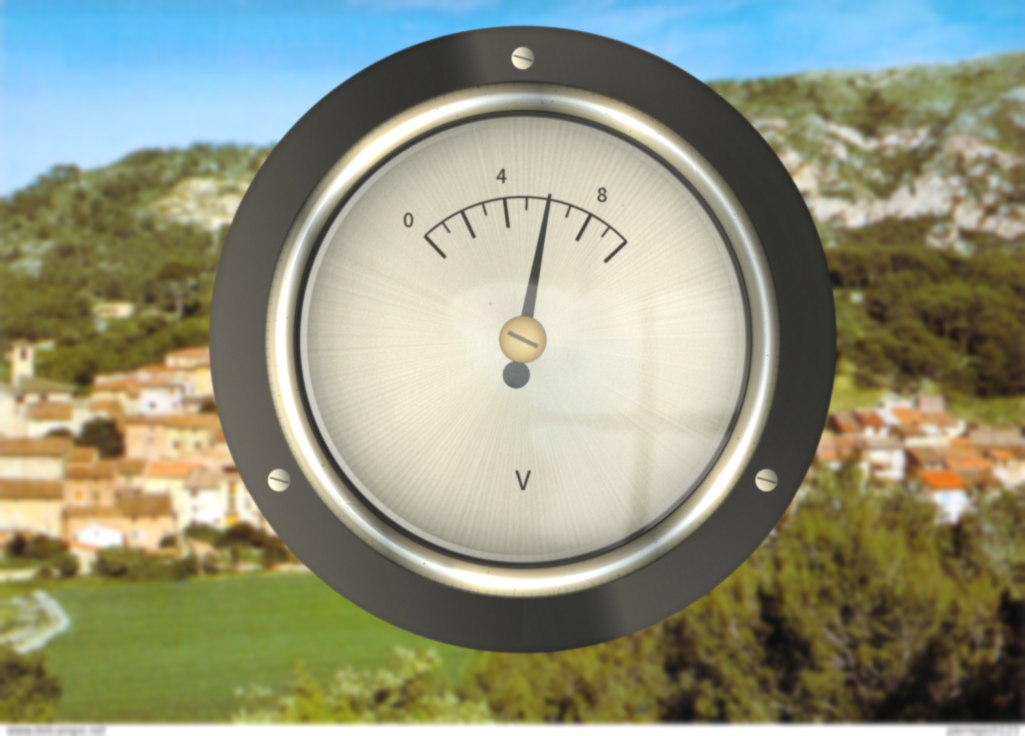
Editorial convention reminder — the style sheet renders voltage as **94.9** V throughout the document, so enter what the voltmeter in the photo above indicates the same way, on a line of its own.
**6** V
